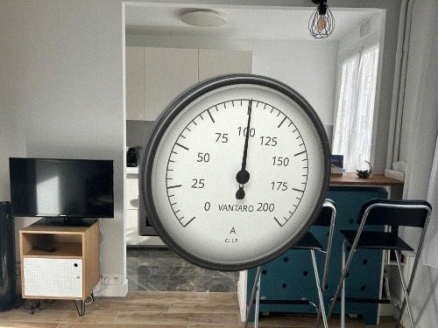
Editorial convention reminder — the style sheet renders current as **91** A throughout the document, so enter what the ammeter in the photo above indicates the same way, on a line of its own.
**100** A
